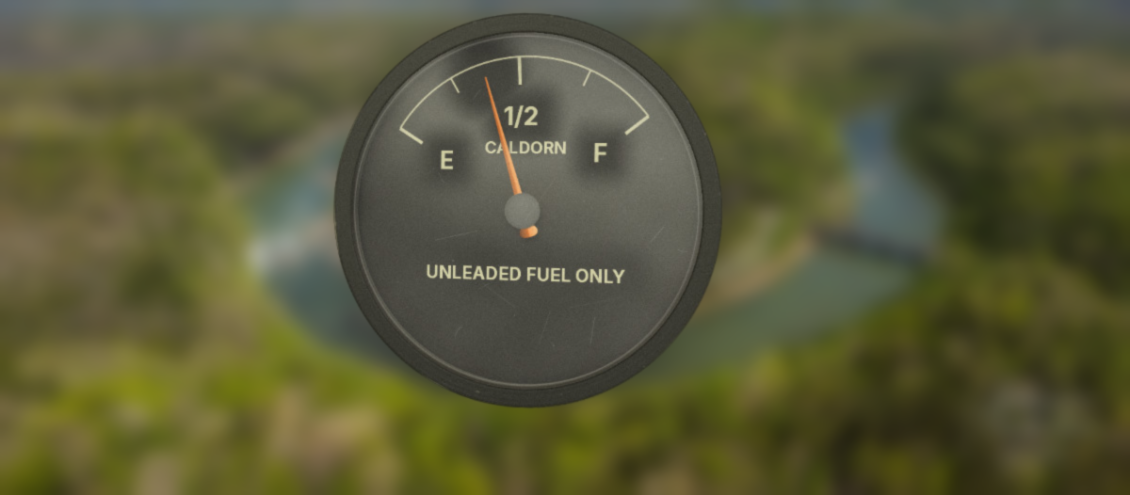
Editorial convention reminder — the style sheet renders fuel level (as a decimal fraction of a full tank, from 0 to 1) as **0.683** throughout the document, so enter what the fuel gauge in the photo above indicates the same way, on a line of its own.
**0.375**
